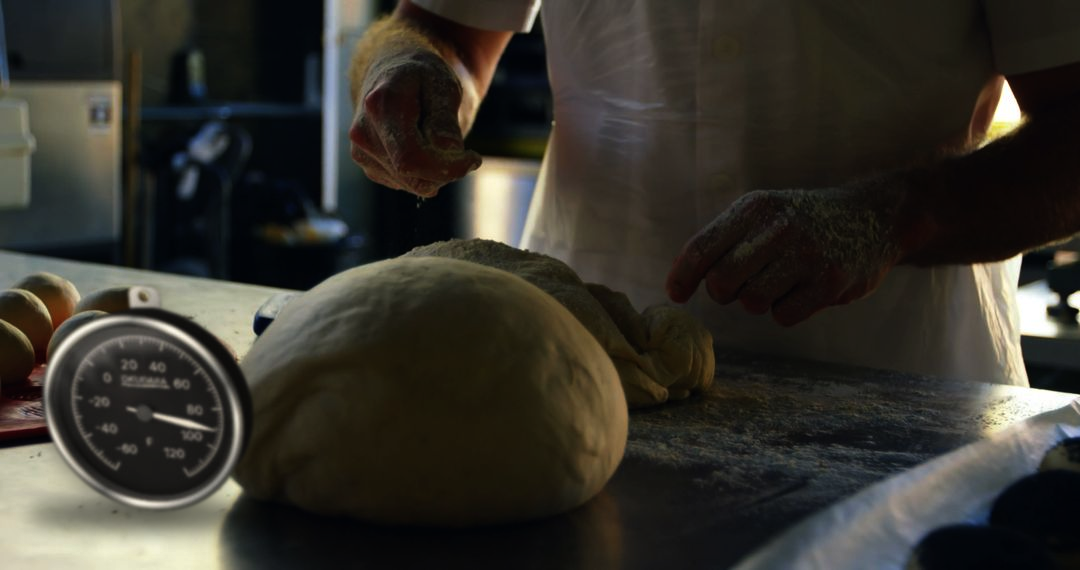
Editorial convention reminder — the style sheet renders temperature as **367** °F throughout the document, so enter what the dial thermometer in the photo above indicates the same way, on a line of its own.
**90** °F
